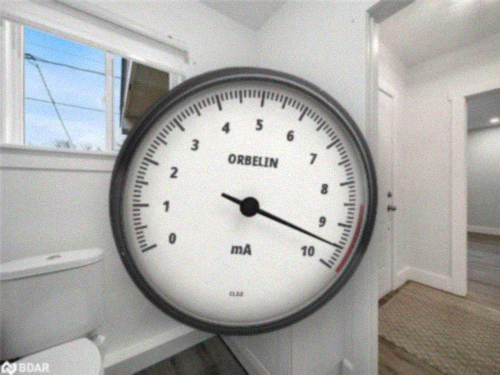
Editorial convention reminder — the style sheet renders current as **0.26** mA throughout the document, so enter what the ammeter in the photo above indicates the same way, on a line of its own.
**9.5** mA
